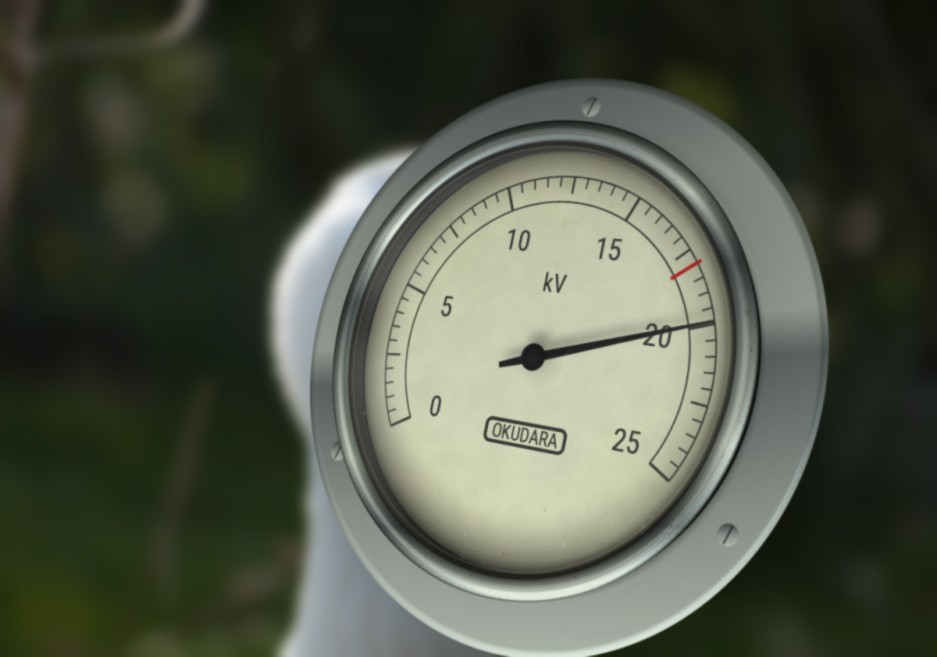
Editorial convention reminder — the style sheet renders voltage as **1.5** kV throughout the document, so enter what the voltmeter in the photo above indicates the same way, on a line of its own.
**20** kV
